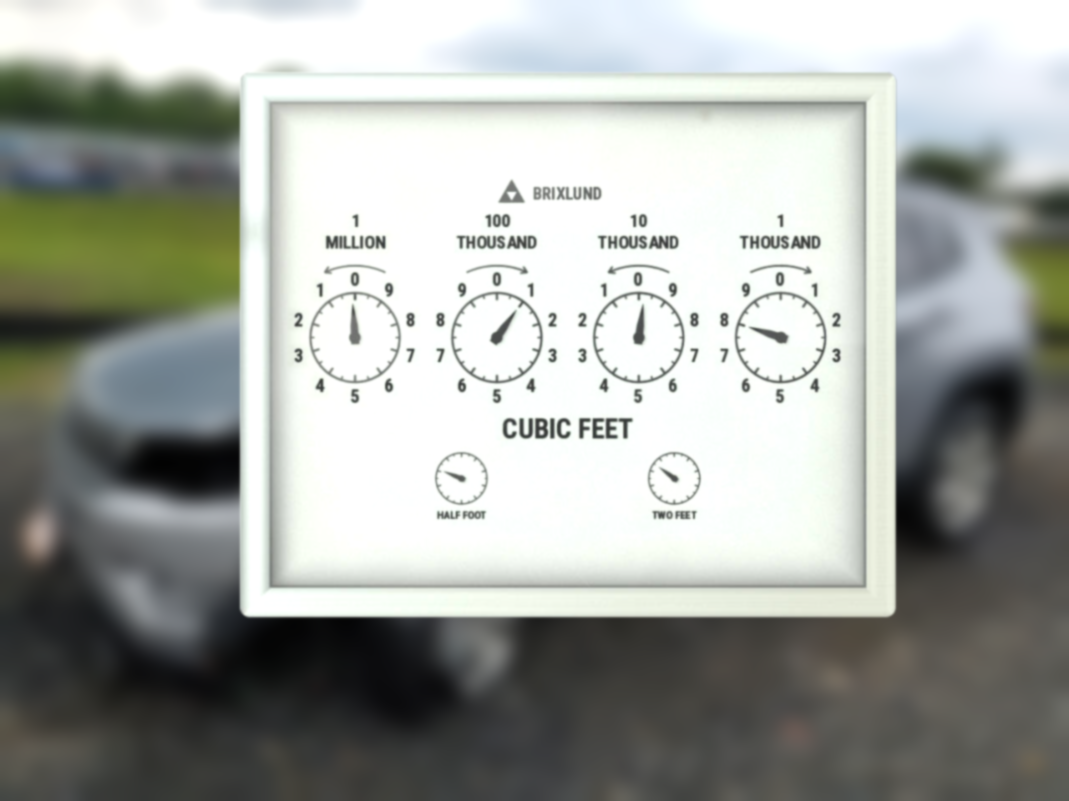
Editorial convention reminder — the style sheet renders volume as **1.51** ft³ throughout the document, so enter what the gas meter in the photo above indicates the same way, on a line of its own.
**9800** ft³
